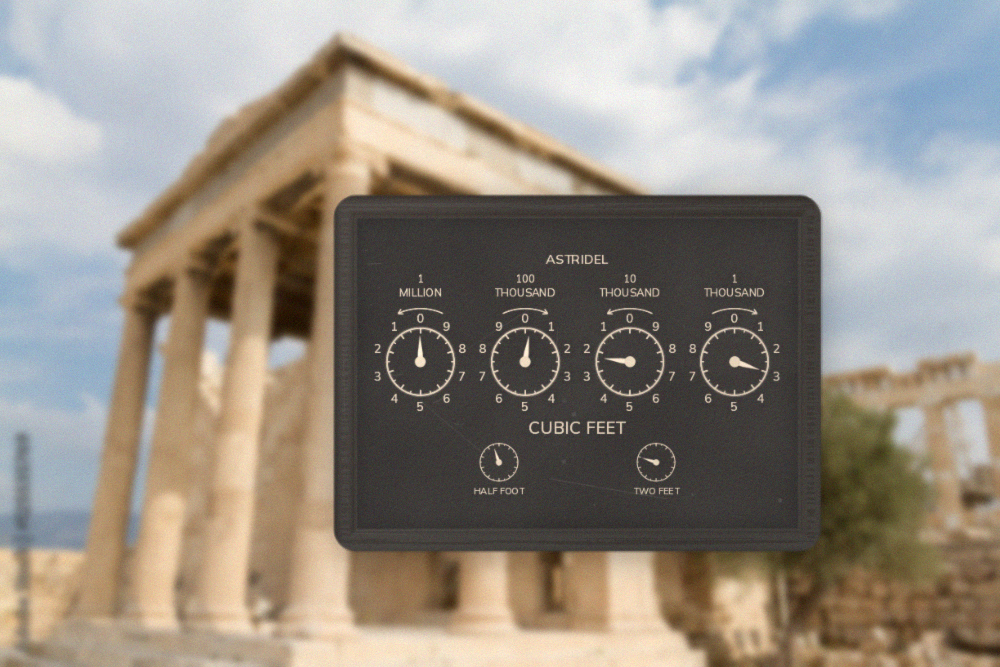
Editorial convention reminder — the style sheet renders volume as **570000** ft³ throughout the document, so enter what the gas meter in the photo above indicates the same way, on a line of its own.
**2300** ft³
